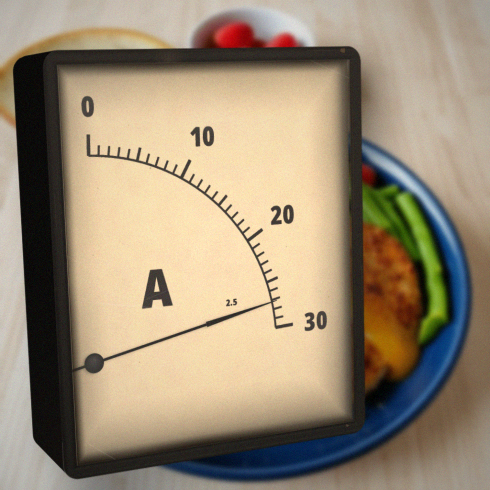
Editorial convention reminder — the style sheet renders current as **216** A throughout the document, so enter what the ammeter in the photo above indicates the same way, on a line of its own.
**27** A
